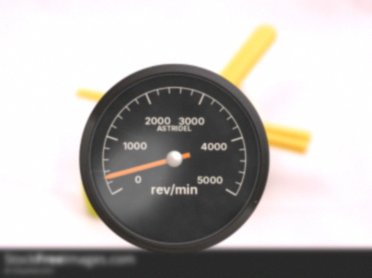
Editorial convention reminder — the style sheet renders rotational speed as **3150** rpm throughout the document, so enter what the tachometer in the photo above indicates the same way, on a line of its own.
**300** rpm
